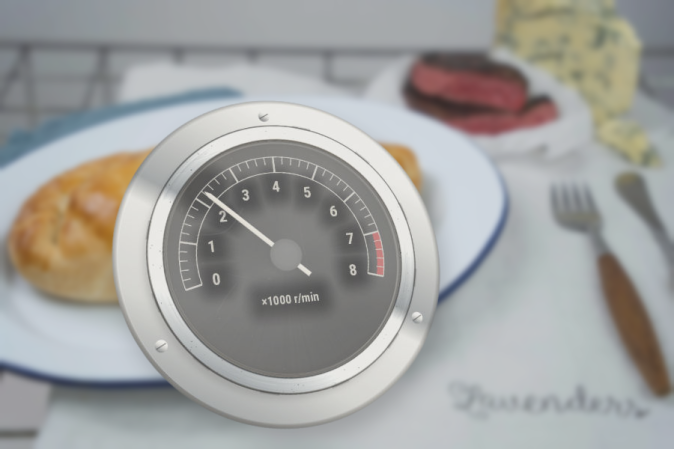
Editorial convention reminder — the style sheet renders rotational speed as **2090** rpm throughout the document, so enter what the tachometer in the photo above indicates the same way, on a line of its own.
**2200** rpm
